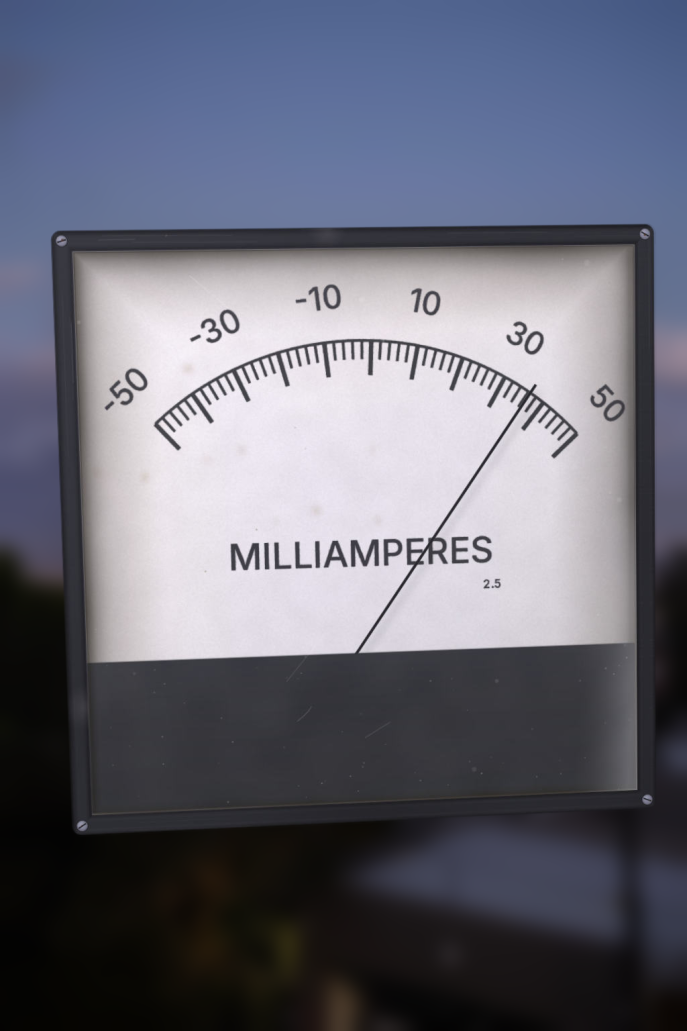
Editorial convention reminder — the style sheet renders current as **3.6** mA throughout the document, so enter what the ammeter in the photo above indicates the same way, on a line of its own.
**36** mA
